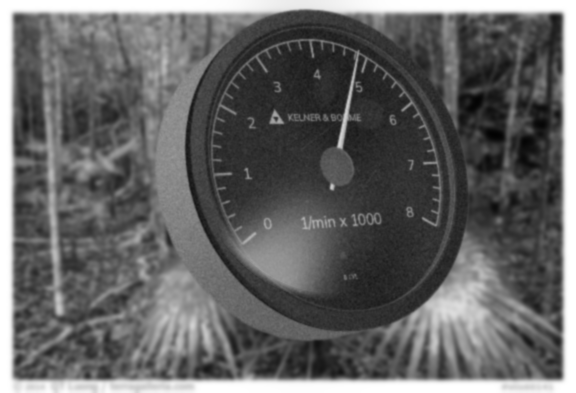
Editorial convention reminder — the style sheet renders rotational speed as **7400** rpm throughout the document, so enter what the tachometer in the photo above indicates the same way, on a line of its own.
**4800** rpm
